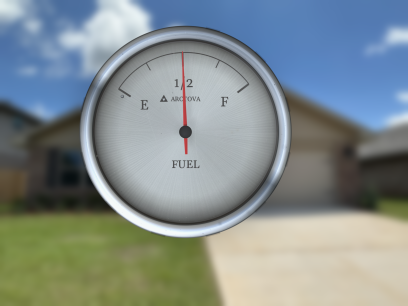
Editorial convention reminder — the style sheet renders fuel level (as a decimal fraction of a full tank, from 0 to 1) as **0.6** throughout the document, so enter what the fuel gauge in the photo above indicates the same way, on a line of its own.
**0.5**
